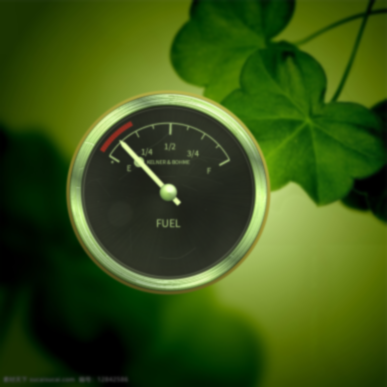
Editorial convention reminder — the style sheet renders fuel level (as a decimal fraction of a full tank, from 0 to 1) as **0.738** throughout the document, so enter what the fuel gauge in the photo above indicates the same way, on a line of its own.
**0.125**
